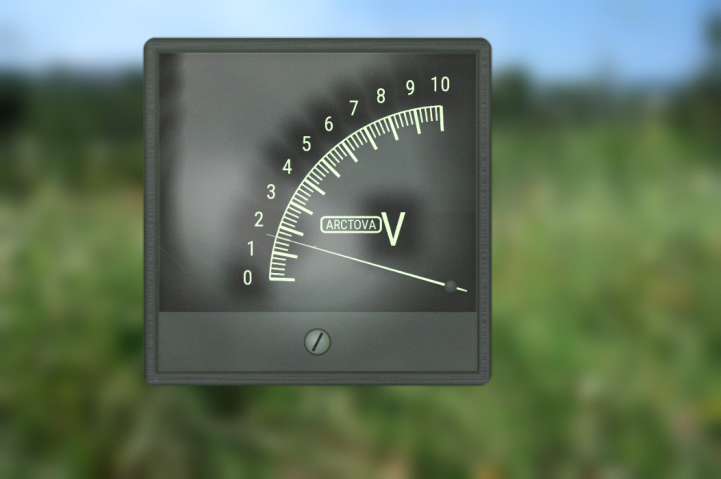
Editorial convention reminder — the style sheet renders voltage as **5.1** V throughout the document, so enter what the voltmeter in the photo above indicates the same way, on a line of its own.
**1.6** V
